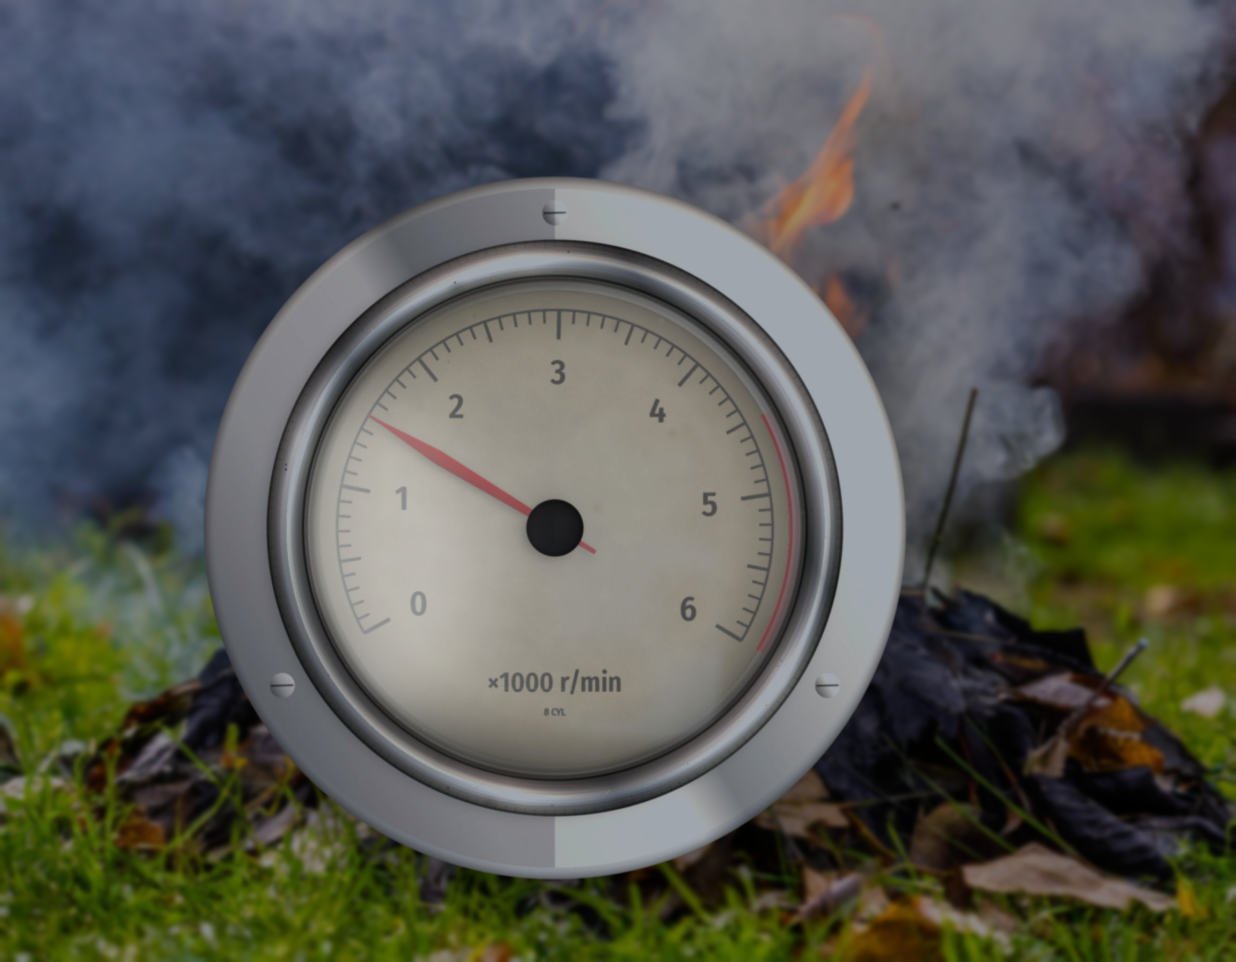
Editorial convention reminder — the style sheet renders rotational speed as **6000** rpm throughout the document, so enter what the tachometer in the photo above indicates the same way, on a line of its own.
**1500** rpm
